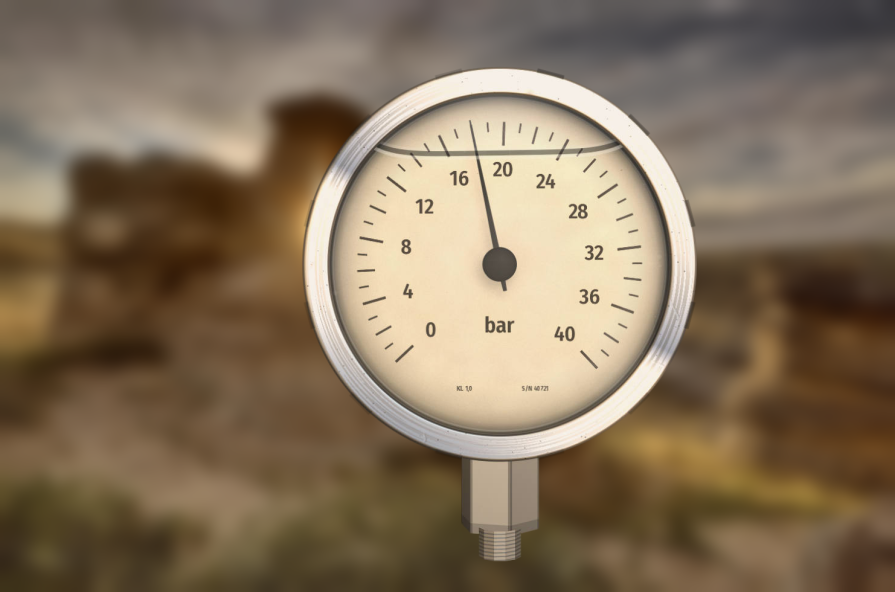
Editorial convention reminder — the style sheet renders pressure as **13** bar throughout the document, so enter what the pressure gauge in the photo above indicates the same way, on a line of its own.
**18** bar
